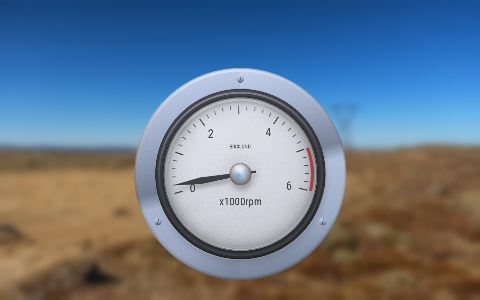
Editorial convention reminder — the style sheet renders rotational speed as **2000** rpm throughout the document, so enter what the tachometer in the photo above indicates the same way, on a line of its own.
**200** rpm
